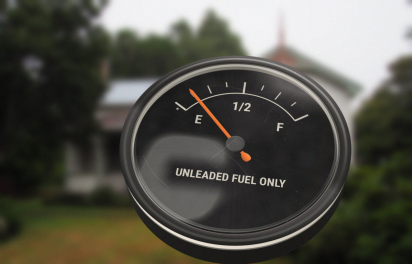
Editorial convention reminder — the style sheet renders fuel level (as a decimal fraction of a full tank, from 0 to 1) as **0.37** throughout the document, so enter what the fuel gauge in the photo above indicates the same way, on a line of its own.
**0.125**
